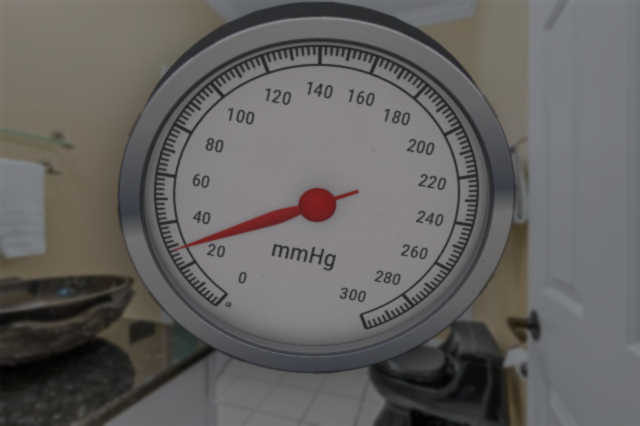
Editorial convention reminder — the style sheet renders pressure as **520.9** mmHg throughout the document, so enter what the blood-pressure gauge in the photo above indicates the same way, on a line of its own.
**30** mmHg
